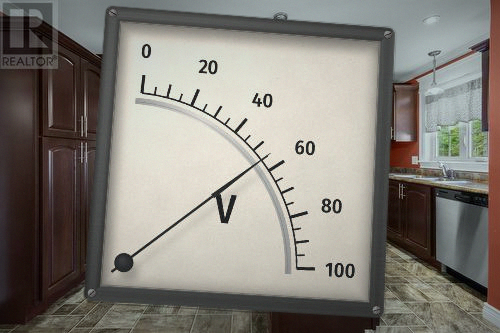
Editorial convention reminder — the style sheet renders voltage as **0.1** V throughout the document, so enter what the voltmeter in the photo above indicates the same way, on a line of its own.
**55** V
